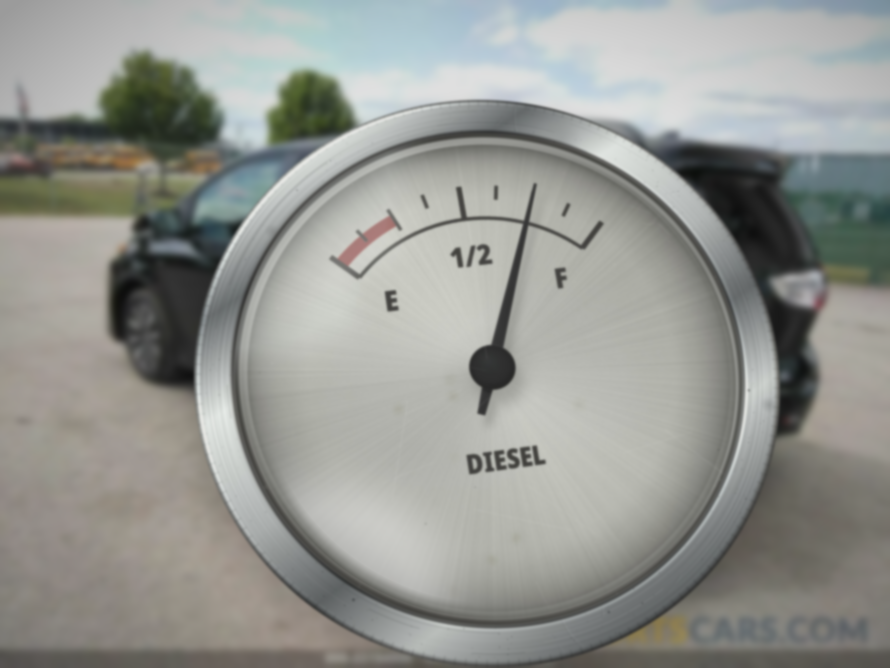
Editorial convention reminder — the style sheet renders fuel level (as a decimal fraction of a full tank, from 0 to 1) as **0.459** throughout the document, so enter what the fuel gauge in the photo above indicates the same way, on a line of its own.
**0.75**
